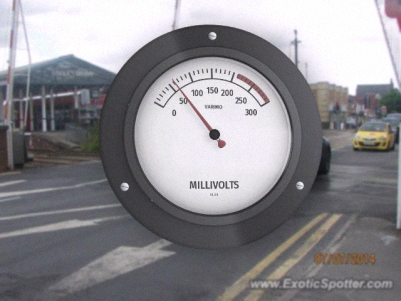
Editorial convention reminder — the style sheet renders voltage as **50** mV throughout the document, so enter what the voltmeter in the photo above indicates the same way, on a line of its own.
**60** mV
